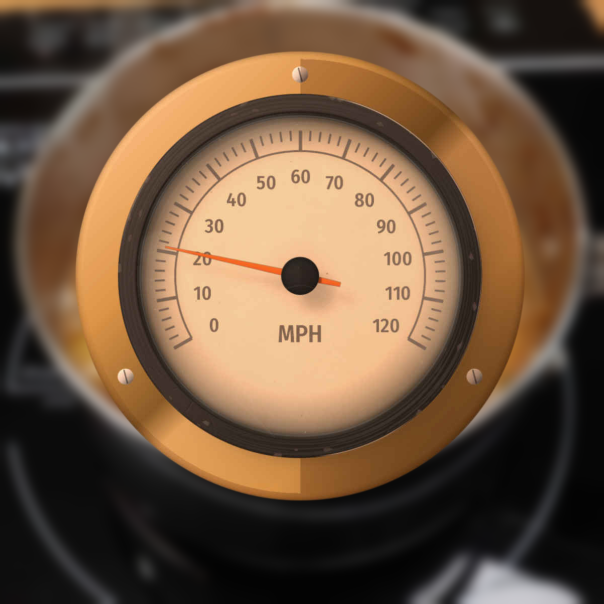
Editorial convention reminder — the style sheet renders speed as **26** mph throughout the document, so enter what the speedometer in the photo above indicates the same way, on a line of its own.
**21** mph
